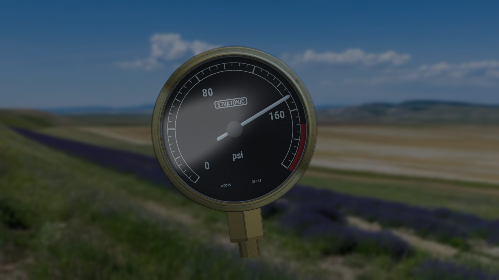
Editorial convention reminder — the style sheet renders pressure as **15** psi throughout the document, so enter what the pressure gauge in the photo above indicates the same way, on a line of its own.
**150** psi
